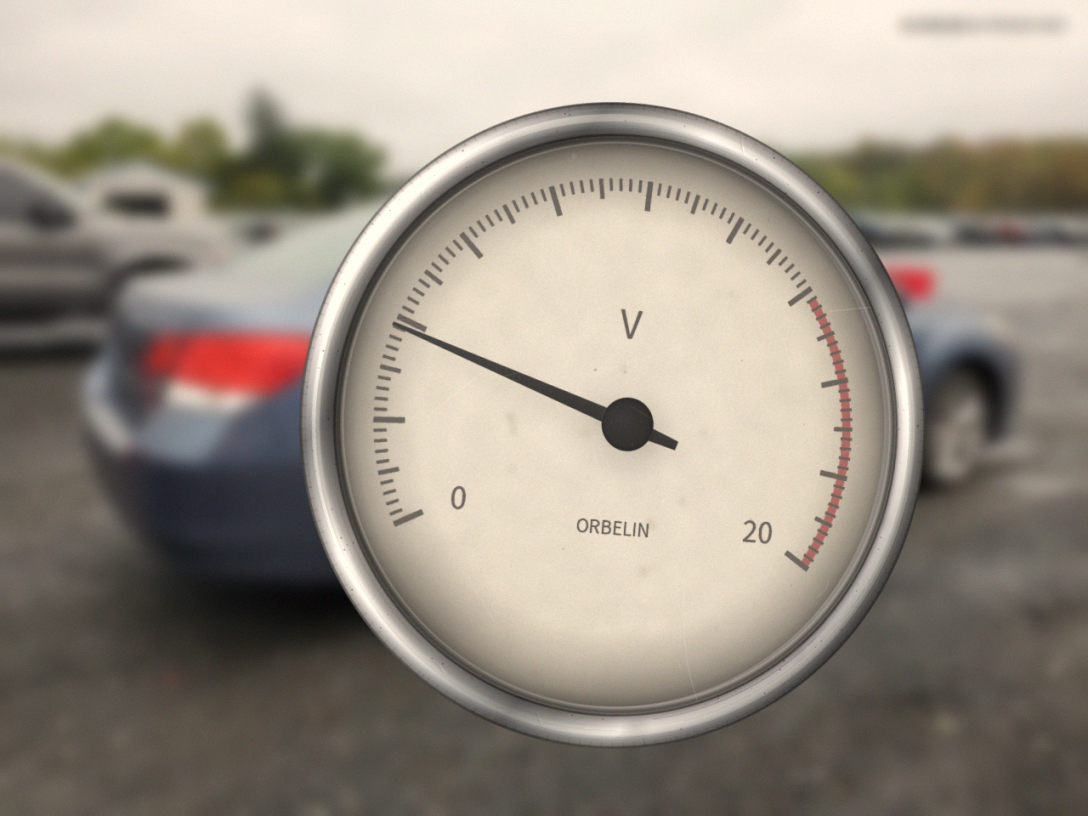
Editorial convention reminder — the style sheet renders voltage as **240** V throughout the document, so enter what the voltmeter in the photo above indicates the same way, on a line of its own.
**3.8** V
